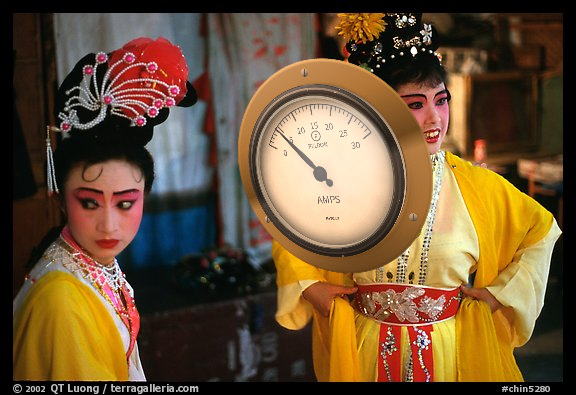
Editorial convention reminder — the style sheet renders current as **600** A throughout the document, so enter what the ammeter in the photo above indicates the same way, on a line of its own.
**5** A
